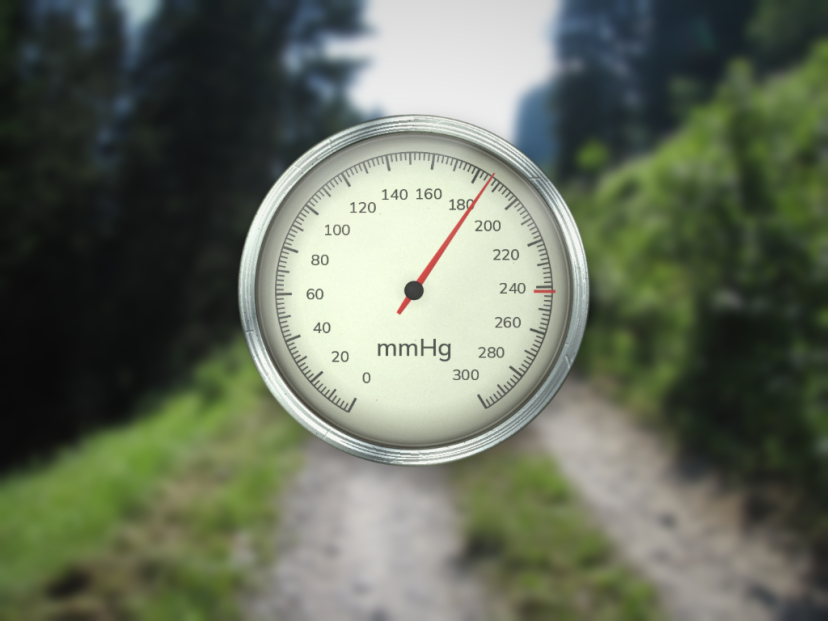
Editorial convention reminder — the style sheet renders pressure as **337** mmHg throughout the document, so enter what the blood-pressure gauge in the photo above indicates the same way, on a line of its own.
**186** mmHg
